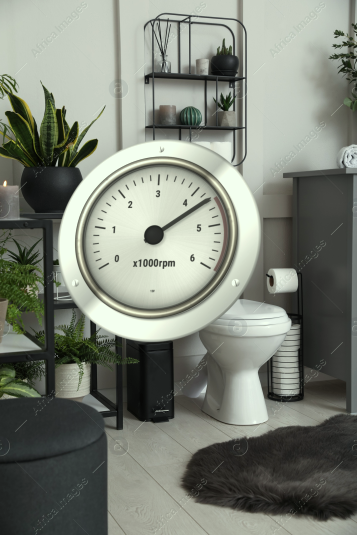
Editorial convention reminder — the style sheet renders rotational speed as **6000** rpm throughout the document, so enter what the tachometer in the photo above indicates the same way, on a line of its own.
**4400** rpm
